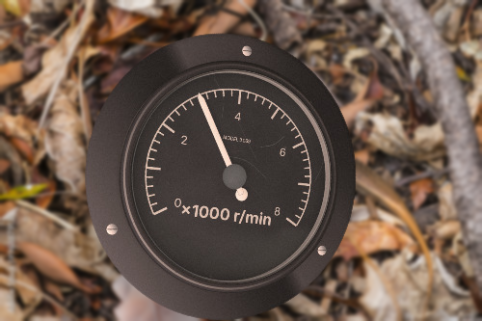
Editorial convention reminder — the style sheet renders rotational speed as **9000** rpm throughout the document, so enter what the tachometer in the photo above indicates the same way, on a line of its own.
**3000** rpm
